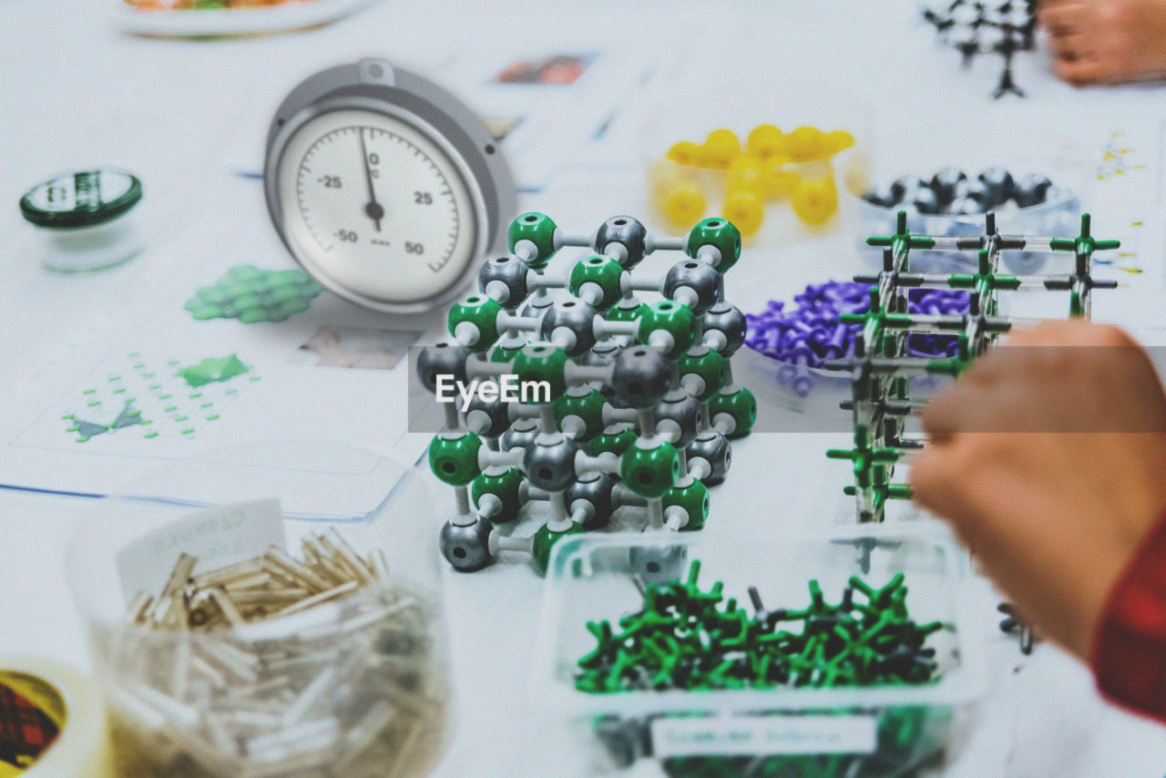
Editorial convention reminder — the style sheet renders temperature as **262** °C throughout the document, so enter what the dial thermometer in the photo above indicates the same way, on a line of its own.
**-2.5** °C
